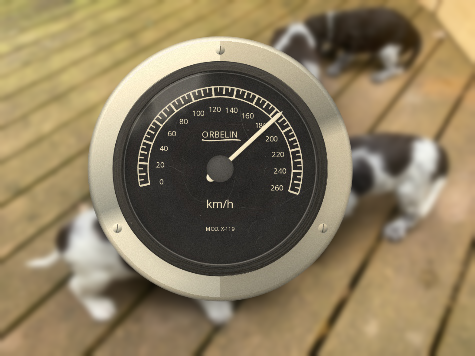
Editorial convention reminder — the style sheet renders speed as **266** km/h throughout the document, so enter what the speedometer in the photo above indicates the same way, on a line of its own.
**185** km/h
